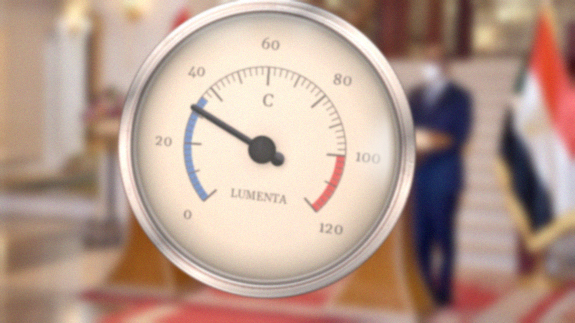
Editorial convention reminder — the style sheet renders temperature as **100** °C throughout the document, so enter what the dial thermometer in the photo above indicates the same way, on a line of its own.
**32** °C
